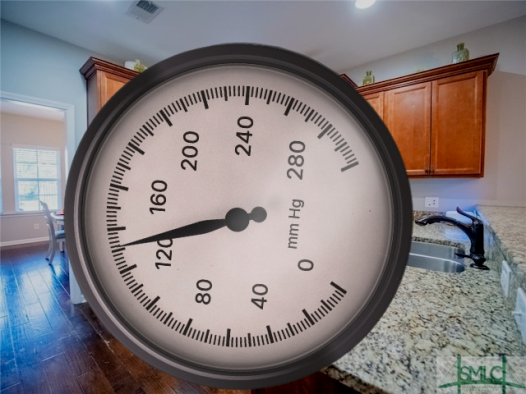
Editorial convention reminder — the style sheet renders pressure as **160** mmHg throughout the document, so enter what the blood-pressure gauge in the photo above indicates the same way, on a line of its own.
**132** mmHg
